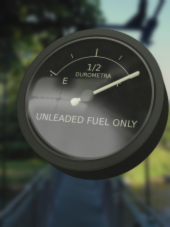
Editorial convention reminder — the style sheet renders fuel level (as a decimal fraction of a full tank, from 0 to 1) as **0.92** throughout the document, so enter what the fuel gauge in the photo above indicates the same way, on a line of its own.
**1**
